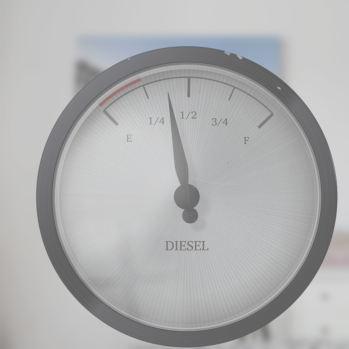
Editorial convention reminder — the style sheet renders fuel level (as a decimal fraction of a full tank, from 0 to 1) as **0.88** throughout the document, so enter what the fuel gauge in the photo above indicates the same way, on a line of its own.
**0.375**
